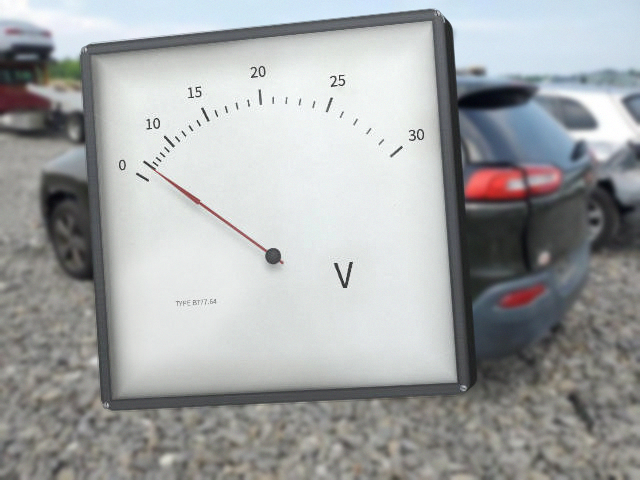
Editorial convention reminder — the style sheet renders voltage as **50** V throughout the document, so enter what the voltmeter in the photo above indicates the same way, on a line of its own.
**5** V
